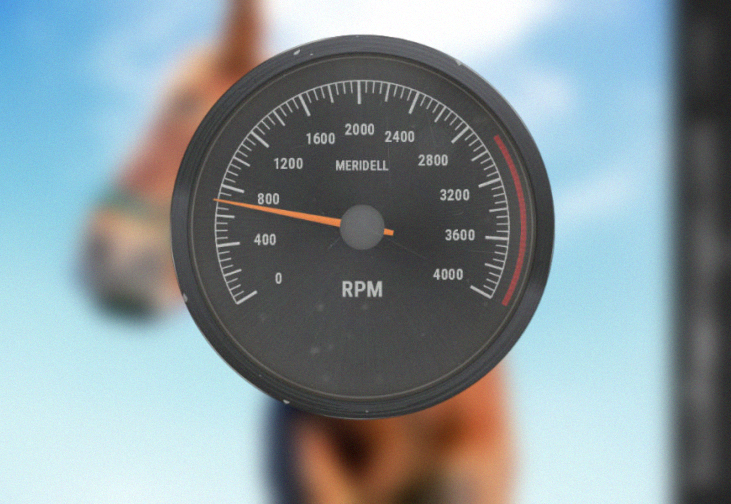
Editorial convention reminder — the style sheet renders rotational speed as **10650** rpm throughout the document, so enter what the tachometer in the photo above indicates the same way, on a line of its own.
**700** rpm
